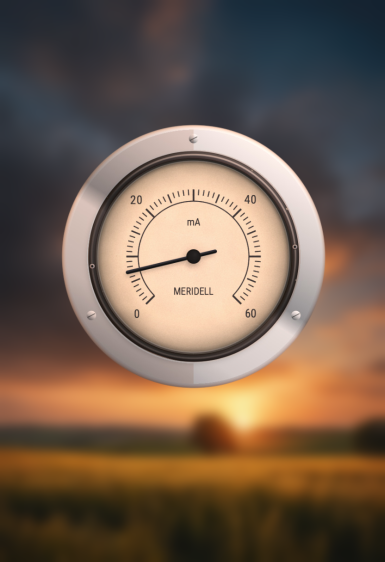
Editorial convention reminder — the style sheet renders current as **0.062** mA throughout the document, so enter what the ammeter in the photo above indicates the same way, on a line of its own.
**7** mA
